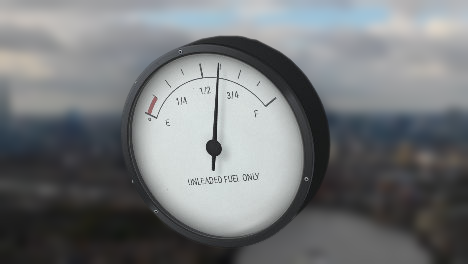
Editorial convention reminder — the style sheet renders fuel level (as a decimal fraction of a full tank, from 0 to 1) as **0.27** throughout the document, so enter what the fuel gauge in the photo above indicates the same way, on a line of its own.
**0.625**
